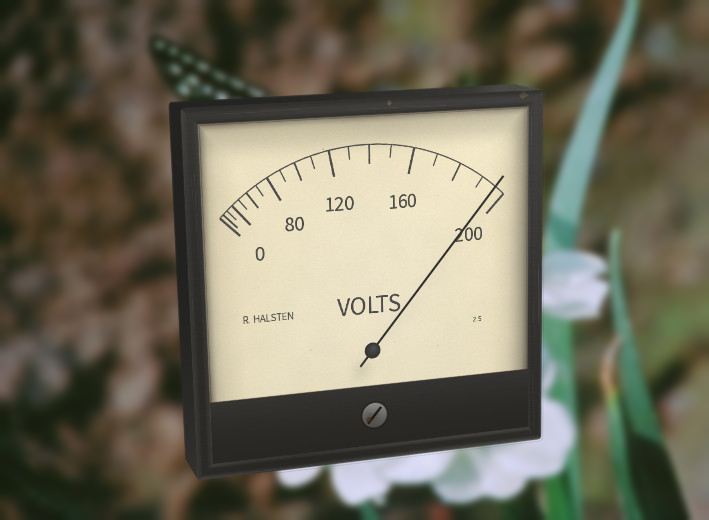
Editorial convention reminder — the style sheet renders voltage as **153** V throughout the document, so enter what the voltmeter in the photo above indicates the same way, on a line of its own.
**195** V
